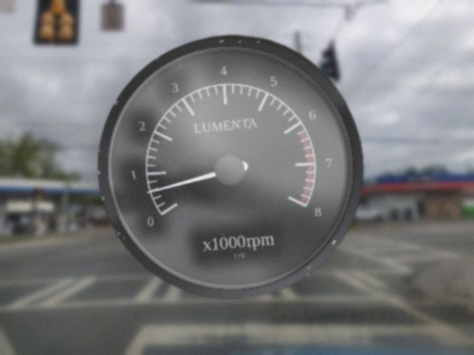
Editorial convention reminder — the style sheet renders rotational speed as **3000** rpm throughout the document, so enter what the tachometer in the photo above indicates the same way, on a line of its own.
**600** rpm
